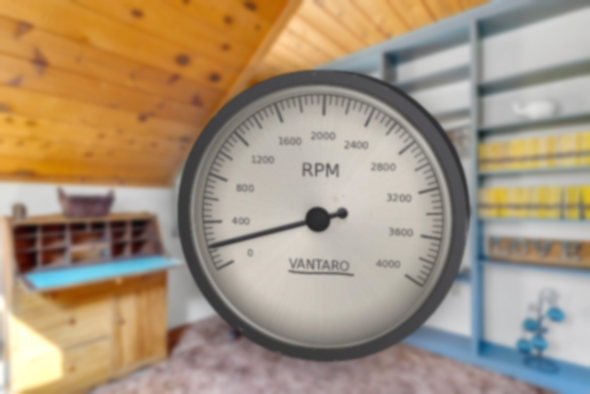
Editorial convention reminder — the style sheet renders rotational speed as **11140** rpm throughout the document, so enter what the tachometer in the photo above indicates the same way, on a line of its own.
**200** rpm
